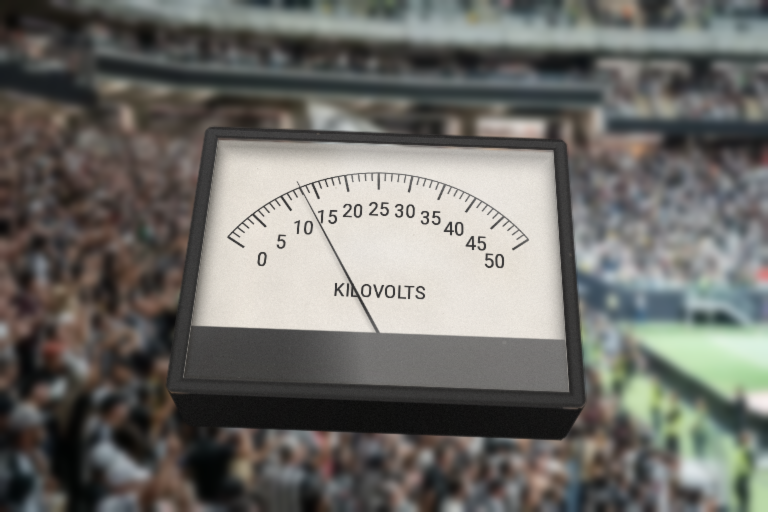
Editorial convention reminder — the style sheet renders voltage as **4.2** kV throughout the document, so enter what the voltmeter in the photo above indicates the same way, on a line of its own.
**13** kV
